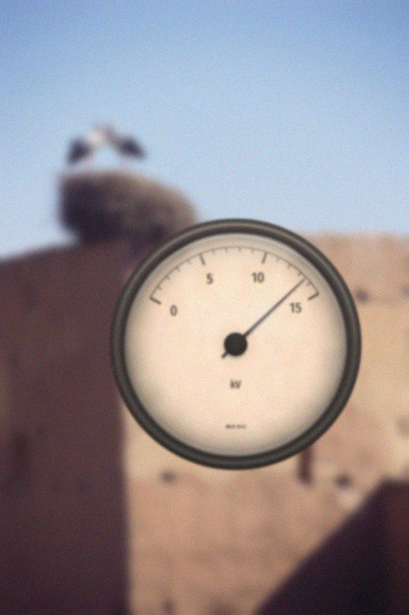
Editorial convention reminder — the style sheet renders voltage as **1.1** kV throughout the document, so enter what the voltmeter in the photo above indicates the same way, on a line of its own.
**13.5** kV
